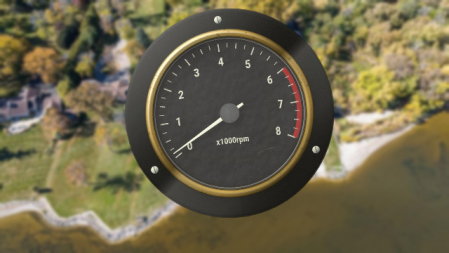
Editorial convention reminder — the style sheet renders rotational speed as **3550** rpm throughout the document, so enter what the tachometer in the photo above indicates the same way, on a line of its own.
**125** rpm
